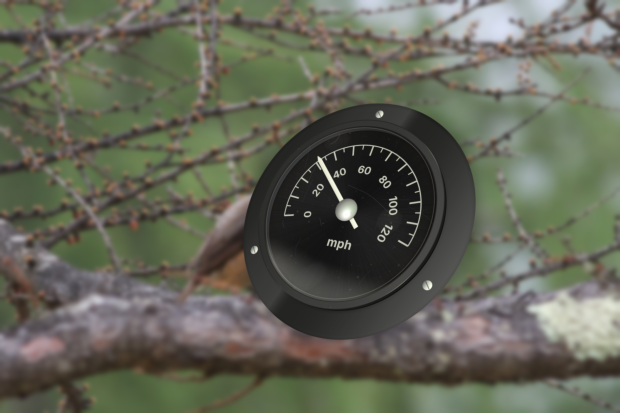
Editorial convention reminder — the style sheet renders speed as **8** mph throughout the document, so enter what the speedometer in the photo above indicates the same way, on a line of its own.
**32.5** mph
